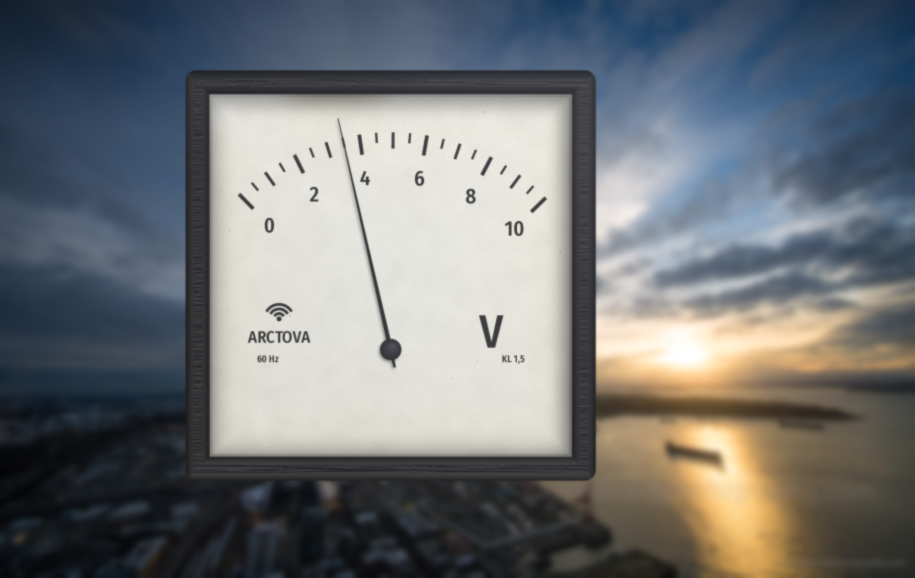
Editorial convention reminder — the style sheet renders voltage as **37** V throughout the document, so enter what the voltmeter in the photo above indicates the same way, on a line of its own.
**3.5** V
